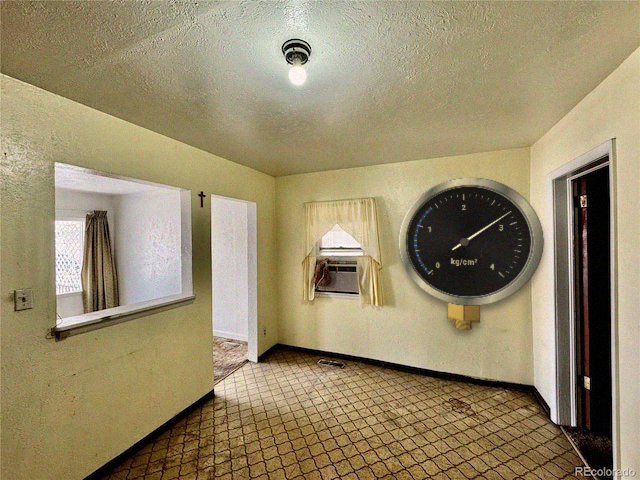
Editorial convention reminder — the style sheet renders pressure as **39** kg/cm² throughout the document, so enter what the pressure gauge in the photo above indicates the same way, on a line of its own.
**2.8** kg/cm²
